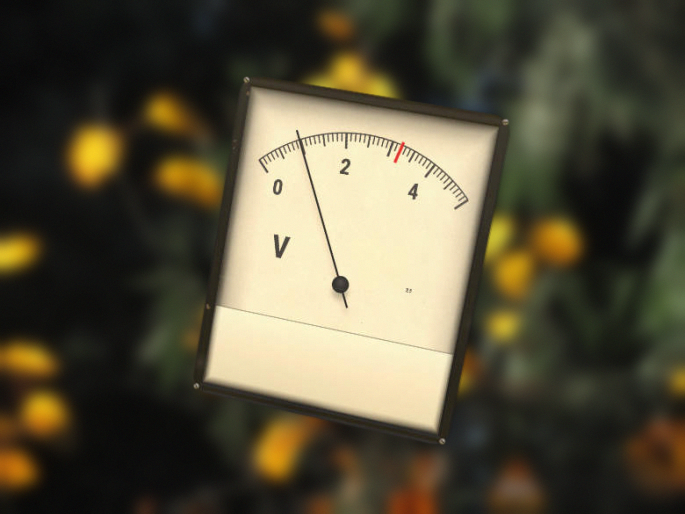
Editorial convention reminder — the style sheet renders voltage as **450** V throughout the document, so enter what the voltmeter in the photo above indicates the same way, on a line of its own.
**1** V
